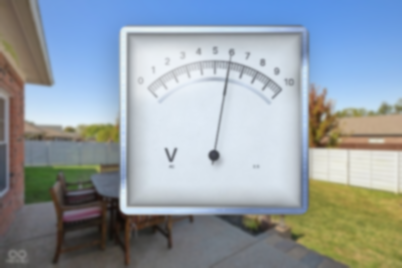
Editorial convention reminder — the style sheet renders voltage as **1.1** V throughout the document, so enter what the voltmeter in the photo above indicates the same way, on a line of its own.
**6** V
